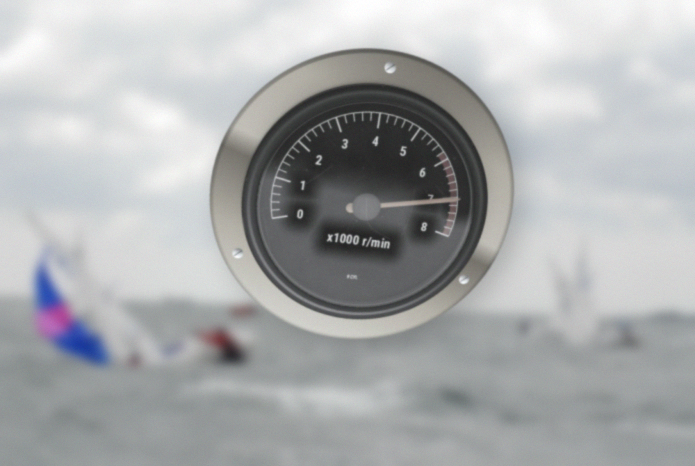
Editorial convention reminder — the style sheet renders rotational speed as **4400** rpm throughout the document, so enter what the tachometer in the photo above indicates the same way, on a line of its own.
**7000** rpm
